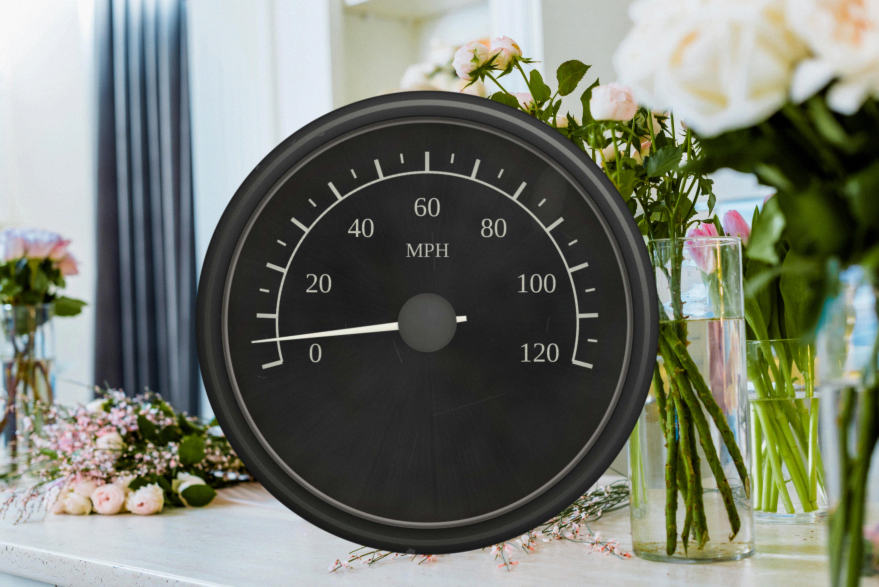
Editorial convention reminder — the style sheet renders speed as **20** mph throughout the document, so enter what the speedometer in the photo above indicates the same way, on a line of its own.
**5** mph
